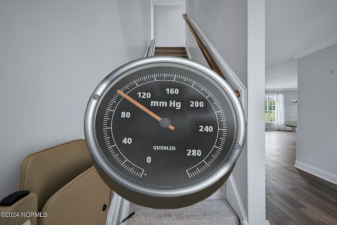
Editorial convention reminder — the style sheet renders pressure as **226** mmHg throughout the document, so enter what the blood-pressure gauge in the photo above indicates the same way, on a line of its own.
**100** mmHg
